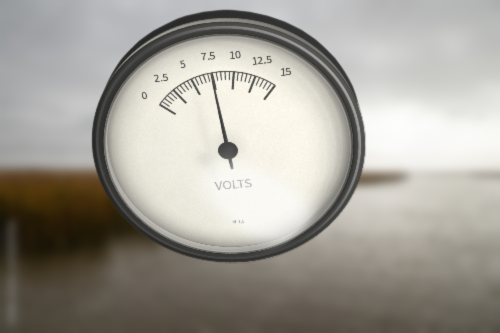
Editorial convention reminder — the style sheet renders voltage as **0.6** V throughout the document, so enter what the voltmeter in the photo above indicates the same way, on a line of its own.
**7.5** V
